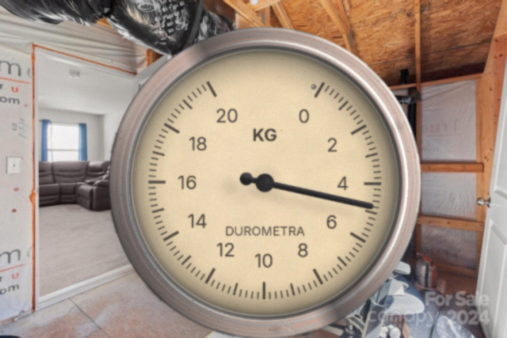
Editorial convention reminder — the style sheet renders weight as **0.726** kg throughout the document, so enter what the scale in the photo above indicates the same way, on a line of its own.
**4.8** kg
